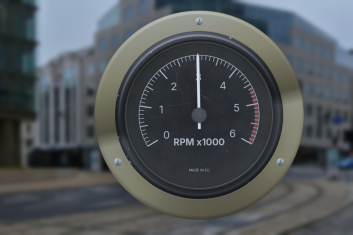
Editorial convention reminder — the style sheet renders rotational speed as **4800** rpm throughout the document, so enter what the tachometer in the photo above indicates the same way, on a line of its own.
**3000** rpm
